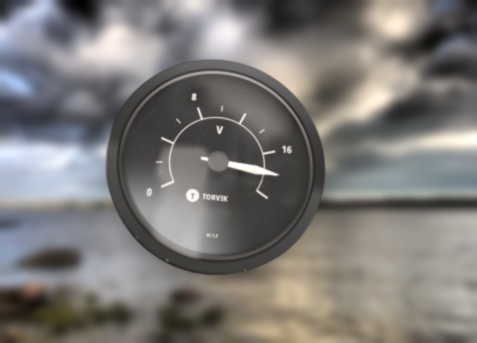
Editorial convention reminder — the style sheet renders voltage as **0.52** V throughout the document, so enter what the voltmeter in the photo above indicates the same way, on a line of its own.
**18** V
